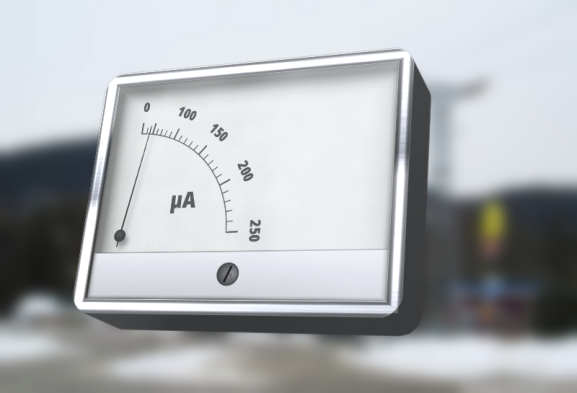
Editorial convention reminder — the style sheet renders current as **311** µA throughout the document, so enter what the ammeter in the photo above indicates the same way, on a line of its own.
**50** µA
